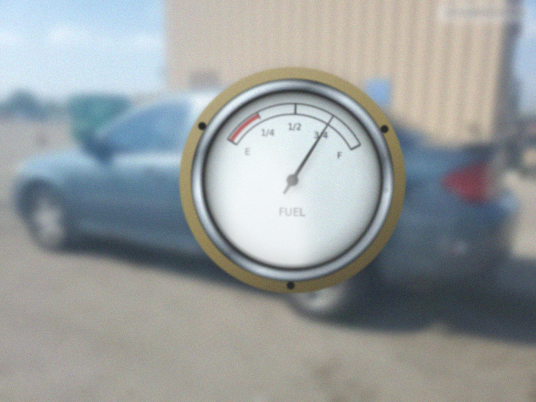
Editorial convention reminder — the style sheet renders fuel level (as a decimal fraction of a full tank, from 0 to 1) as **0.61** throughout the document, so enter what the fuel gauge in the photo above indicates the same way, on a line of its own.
**0.75**
